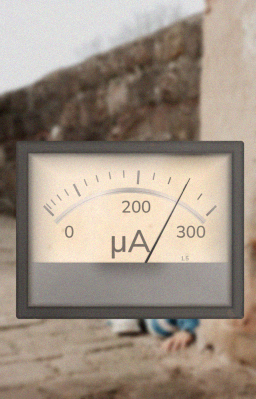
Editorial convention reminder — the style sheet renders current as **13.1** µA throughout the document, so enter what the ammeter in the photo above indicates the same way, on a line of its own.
**260** µA
